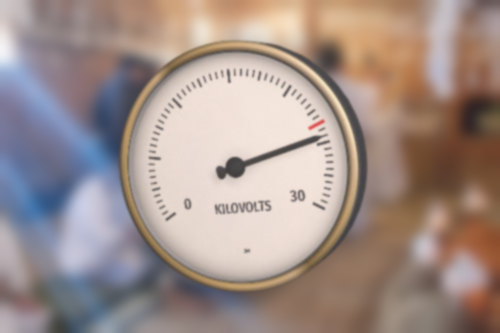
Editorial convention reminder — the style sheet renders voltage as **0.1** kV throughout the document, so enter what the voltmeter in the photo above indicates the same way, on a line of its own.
**24.5** kV
